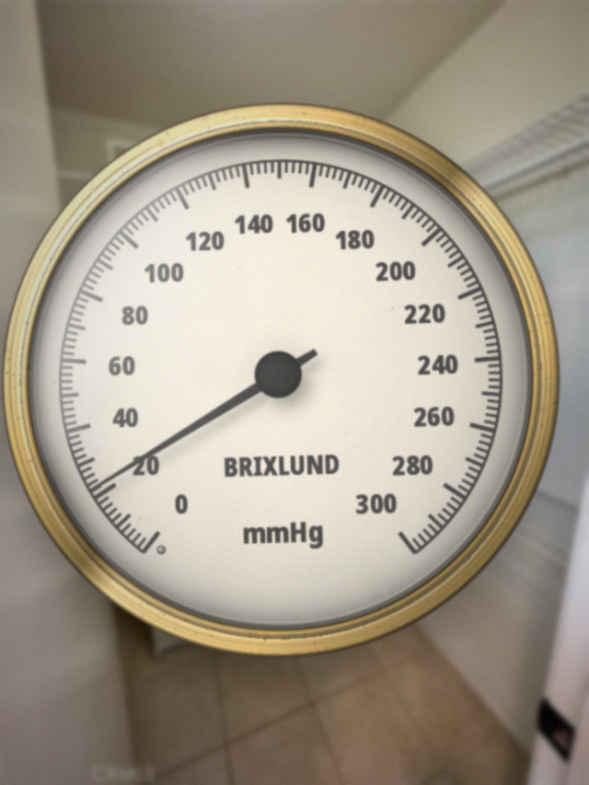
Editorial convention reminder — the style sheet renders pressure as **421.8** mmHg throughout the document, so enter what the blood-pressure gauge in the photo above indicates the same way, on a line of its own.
**22** mmHg
